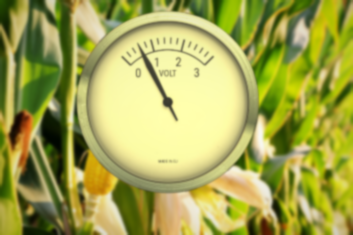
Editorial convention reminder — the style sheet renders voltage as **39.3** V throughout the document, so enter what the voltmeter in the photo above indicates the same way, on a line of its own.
**0.6** V
